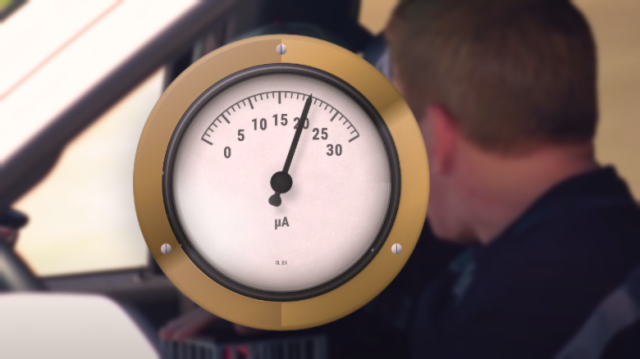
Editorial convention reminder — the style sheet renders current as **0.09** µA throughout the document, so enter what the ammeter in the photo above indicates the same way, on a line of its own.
**20** µA
